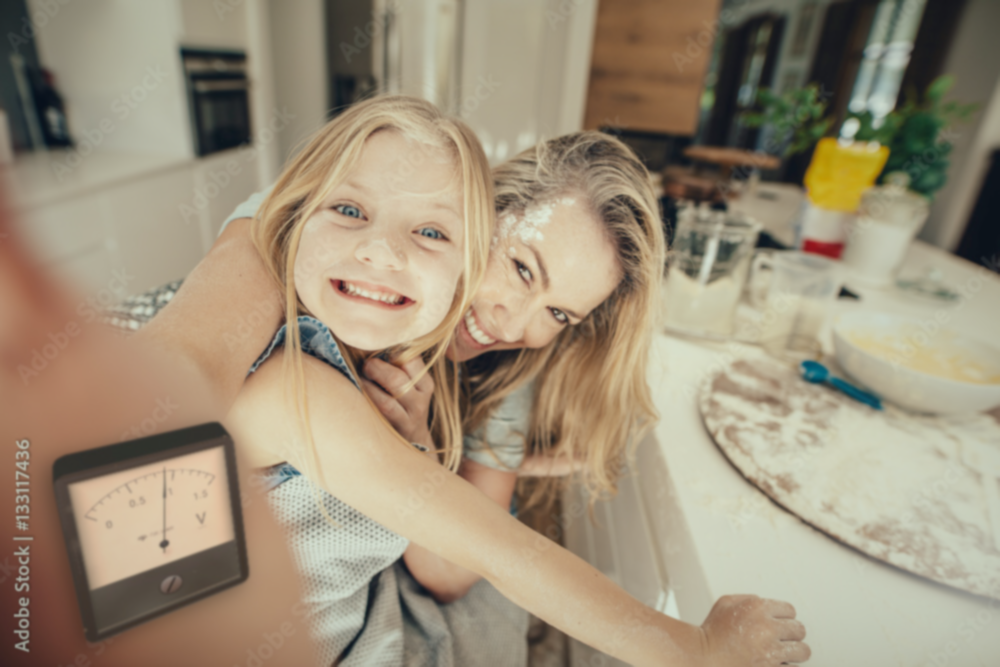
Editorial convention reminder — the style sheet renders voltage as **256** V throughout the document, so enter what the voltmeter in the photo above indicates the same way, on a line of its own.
**0.9** V
